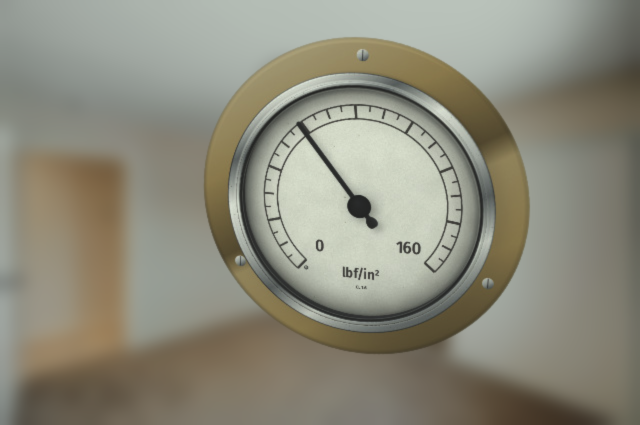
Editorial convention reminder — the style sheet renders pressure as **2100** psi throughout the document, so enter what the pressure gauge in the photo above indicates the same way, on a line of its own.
**60** psi
